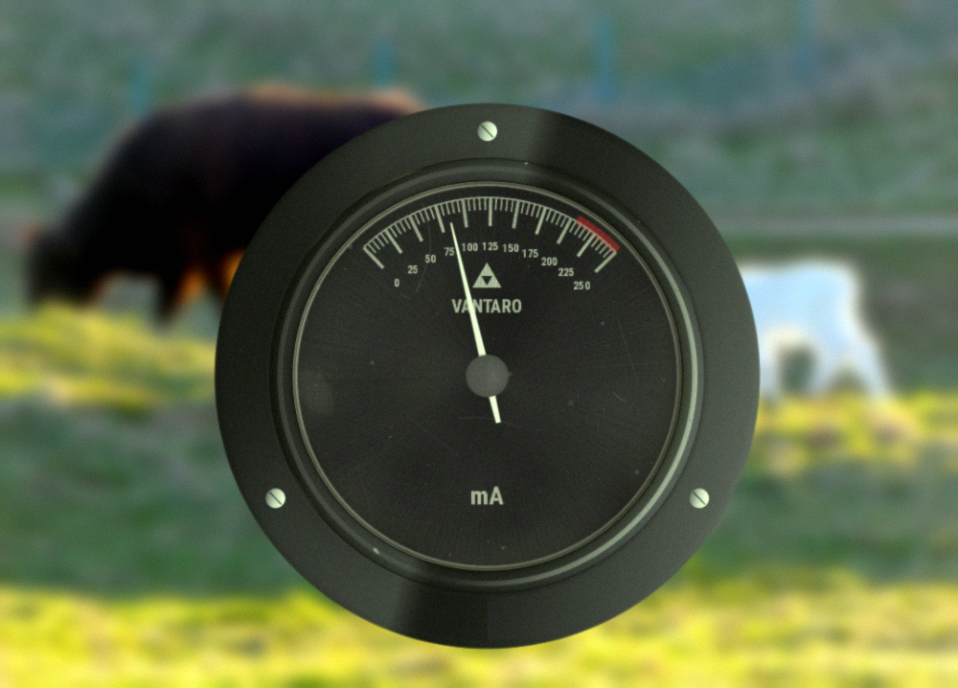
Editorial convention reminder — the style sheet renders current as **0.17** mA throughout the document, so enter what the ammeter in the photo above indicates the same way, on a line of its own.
**85** mA
